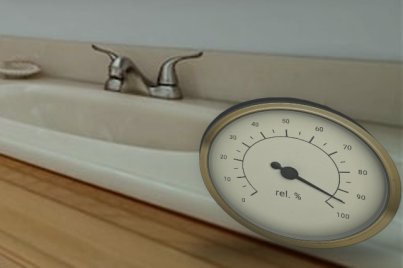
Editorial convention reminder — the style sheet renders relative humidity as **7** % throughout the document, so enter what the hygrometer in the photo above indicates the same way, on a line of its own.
**95** %
